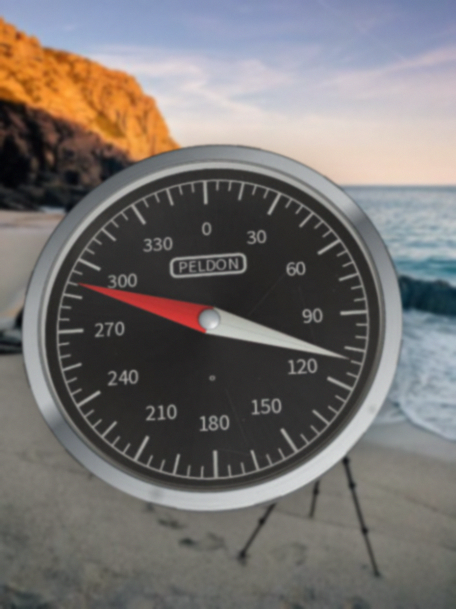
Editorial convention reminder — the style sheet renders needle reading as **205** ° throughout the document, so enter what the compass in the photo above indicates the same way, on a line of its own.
**290** °
